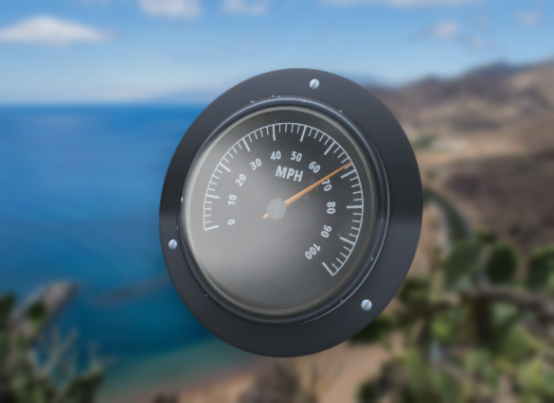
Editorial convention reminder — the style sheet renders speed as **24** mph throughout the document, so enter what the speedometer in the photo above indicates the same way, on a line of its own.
**68** mph
